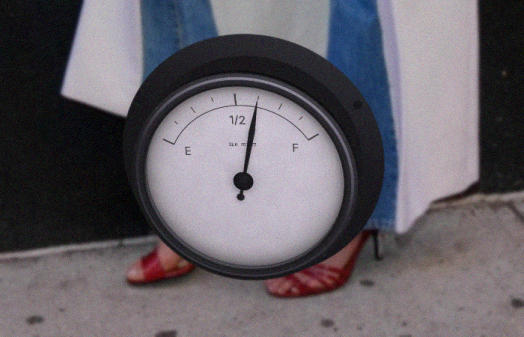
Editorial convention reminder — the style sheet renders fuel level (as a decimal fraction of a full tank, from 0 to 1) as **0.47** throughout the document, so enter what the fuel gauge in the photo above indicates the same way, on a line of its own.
**0.625**
